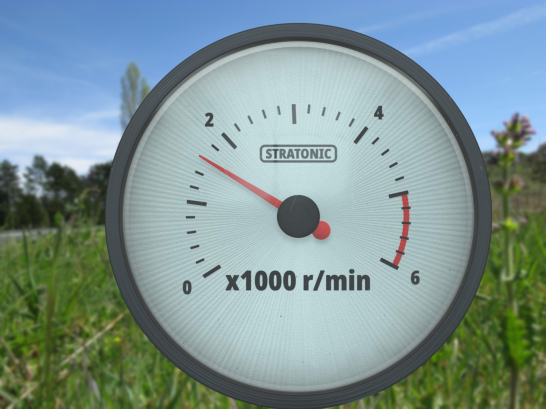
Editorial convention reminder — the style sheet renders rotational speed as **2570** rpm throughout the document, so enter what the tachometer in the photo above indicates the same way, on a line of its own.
**1600** rpm
